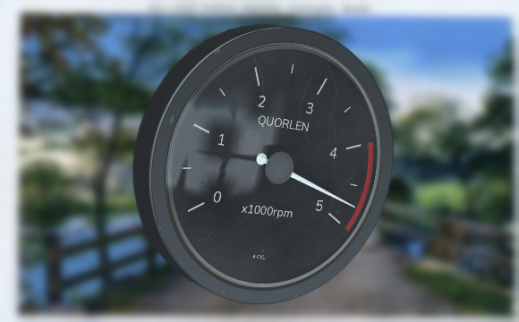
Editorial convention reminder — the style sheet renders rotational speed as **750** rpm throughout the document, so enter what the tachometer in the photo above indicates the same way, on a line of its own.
**4750** rpm
